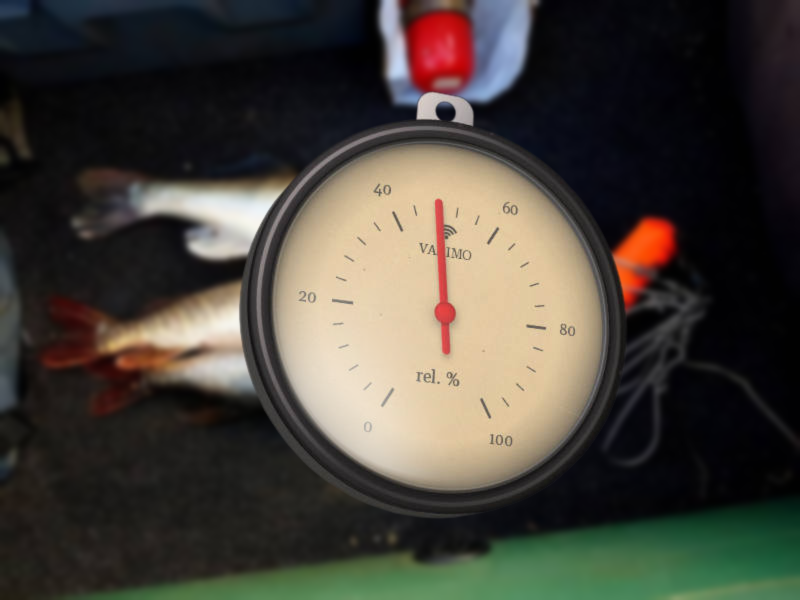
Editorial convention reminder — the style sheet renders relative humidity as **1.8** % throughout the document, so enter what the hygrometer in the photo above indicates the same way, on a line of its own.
**48** %
